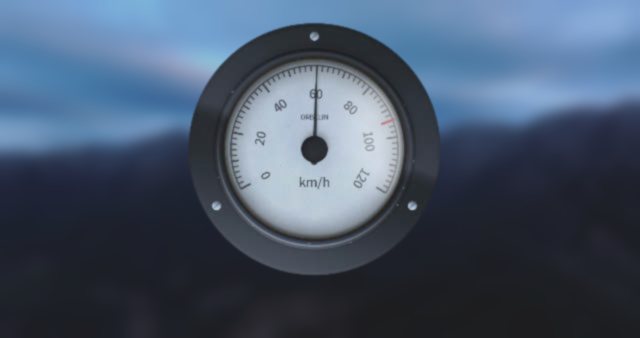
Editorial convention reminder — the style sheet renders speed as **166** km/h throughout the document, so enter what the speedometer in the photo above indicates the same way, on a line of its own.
**60** km/h
